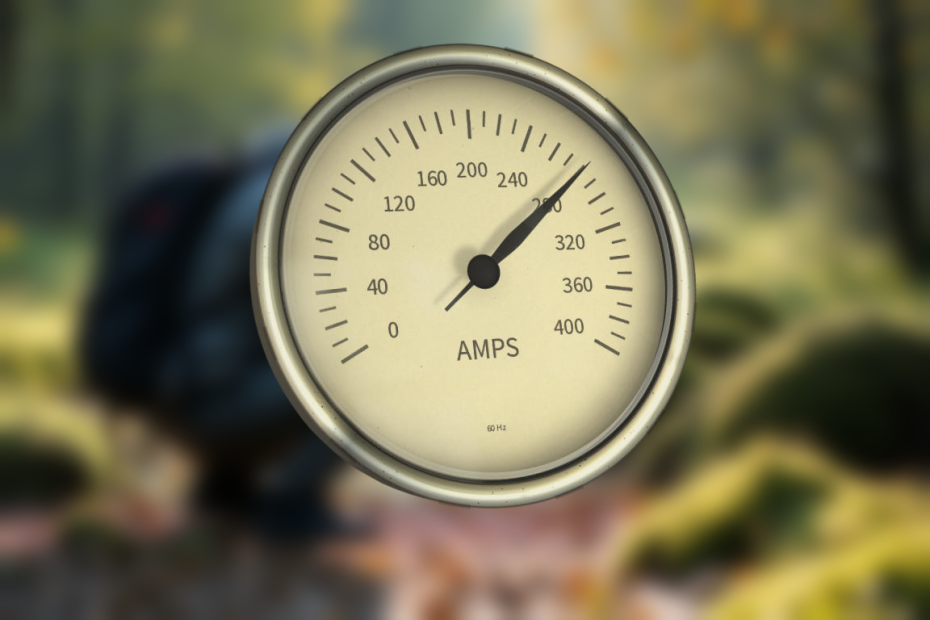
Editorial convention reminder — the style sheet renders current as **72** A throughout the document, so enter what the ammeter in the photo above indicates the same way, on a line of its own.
**280** A
